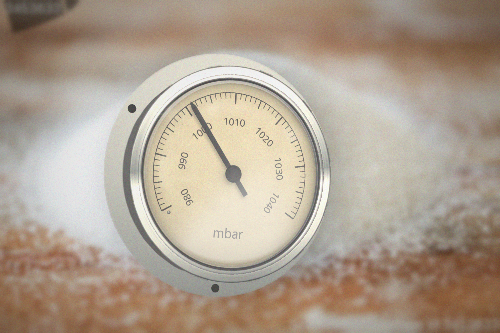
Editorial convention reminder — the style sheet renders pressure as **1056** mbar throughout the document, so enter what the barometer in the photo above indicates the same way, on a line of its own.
**1001** mbar
